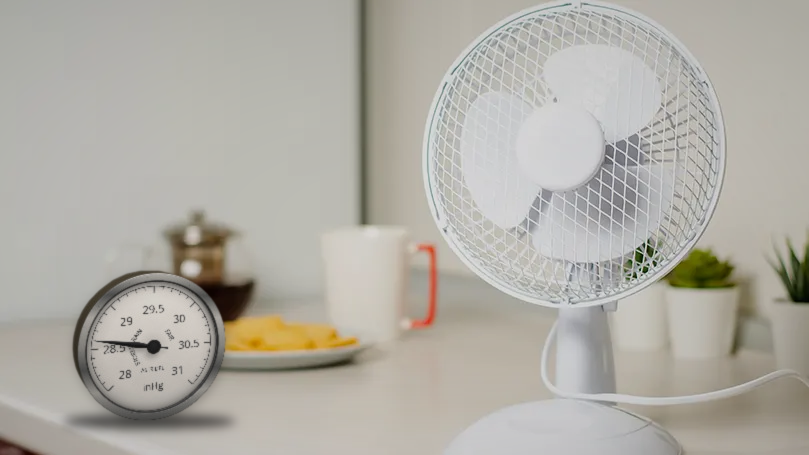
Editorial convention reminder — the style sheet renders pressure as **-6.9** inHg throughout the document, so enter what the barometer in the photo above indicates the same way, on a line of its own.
**28.6** inHg
